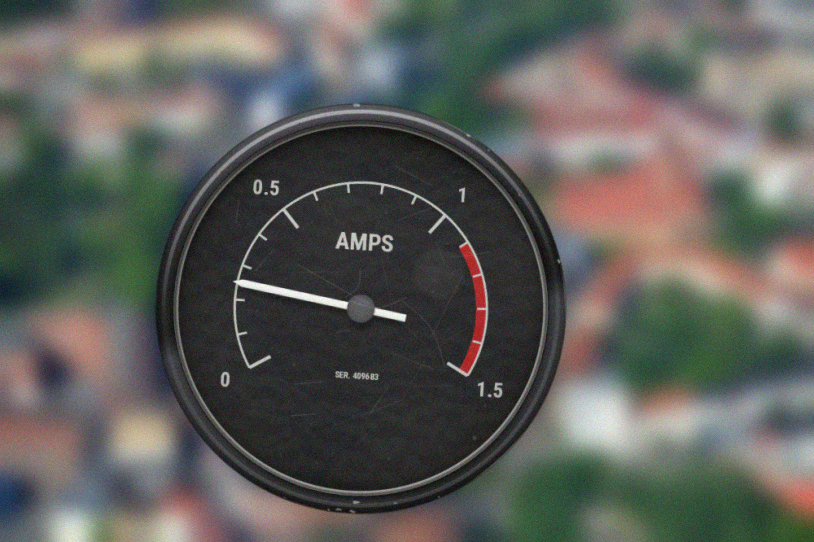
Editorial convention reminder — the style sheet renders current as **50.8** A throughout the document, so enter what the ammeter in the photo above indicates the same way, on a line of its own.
**0.25** A
